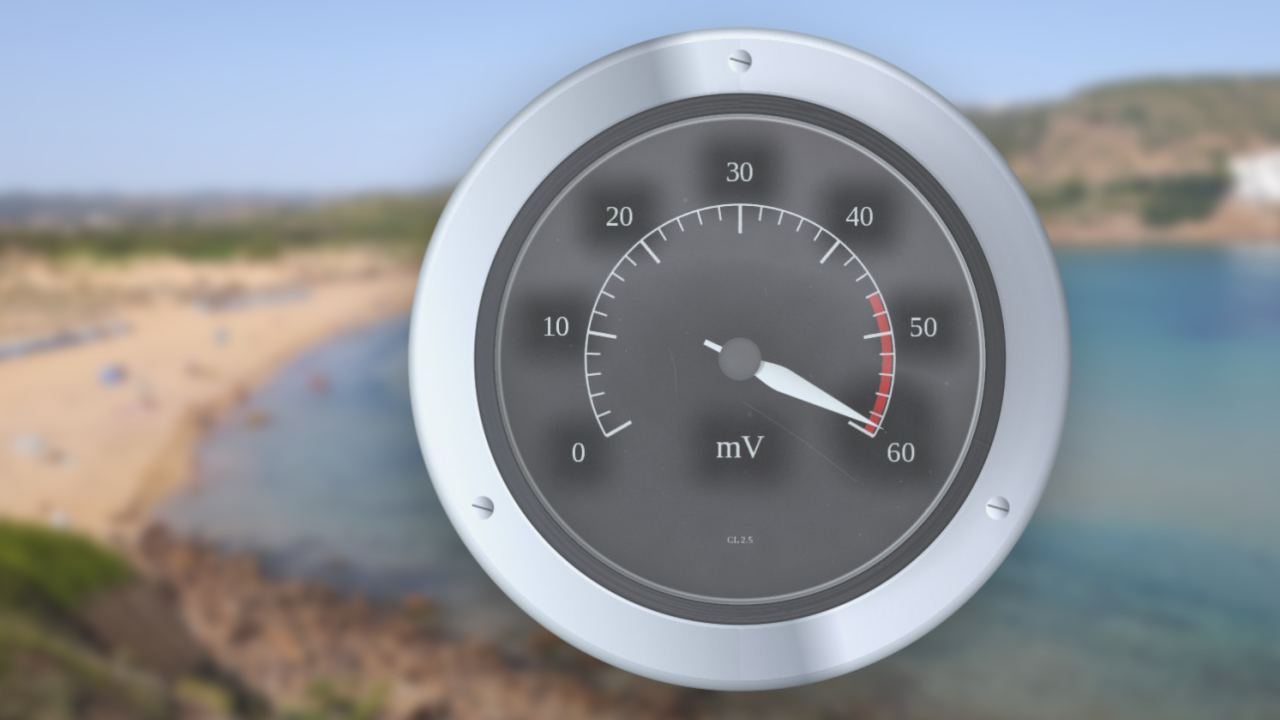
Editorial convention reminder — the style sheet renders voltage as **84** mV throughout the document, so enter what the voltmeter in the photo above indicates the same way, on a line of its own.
**59** mV
